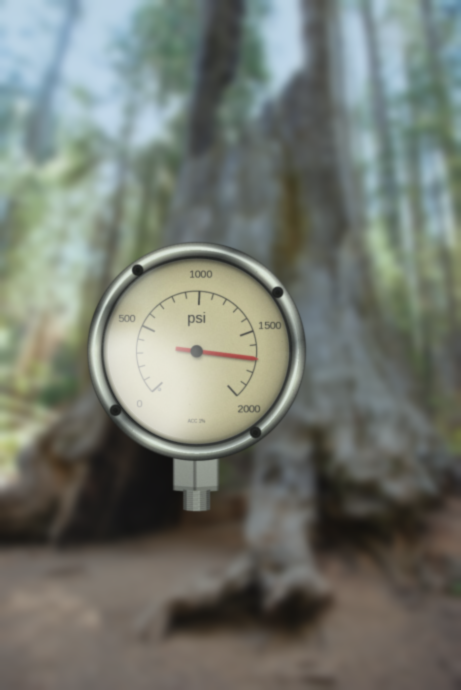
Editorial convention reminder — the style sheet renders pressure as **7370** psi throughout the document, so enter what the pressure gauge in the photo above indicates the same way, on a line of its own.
**1700** psi
